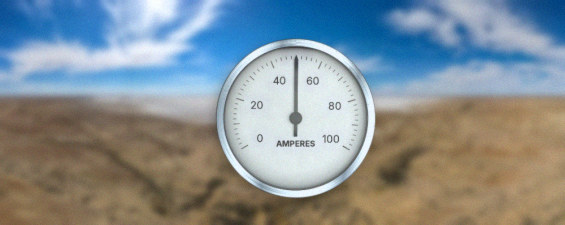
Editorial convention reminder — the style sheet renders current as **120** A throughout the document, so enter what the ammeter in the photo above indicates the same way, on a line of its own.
**50** A
